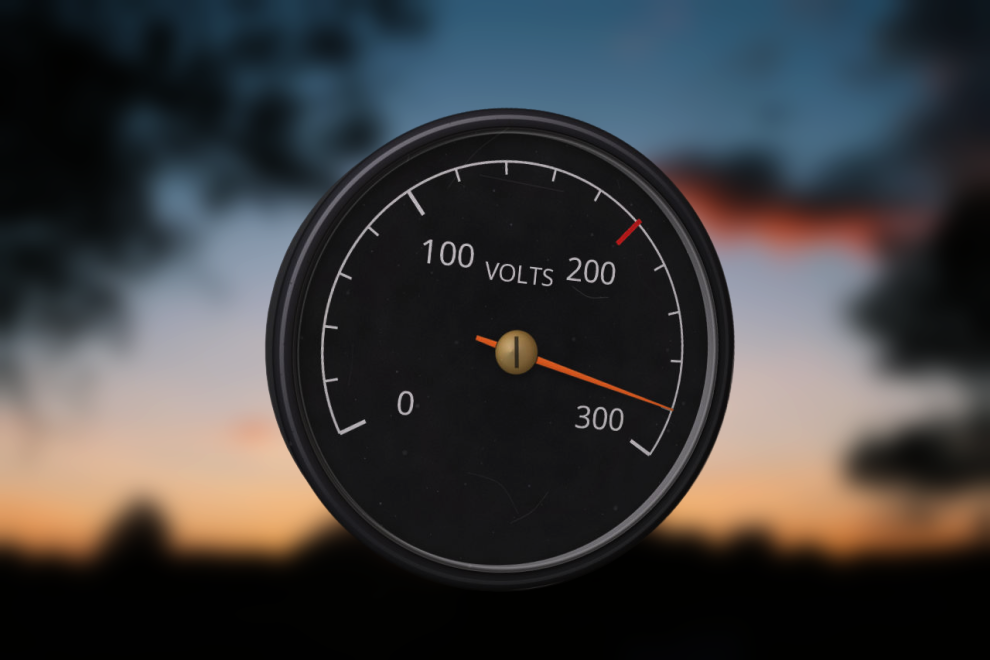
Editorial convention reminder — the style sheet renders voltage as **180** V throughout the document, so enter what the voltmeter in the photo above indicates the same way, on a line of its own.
**280** V
